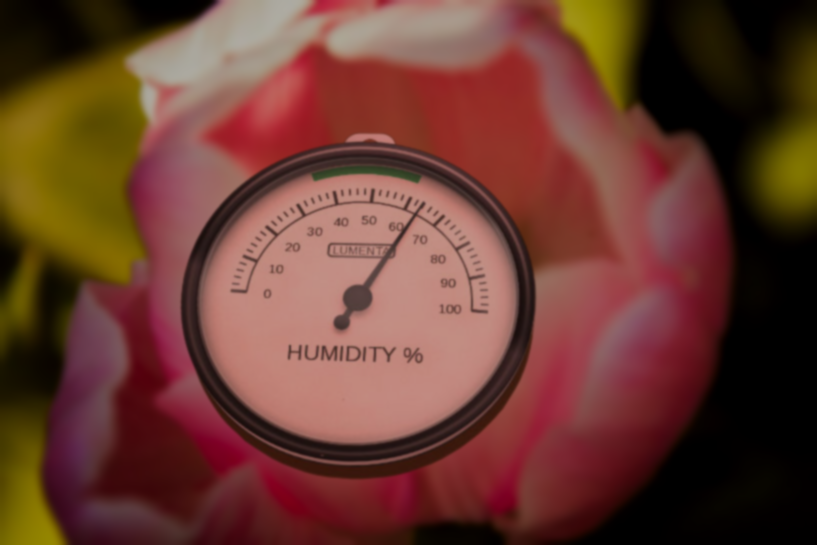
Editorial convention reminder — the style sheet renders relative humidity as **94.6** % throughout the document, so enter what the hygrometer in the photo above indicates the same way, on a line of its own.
**64** %
